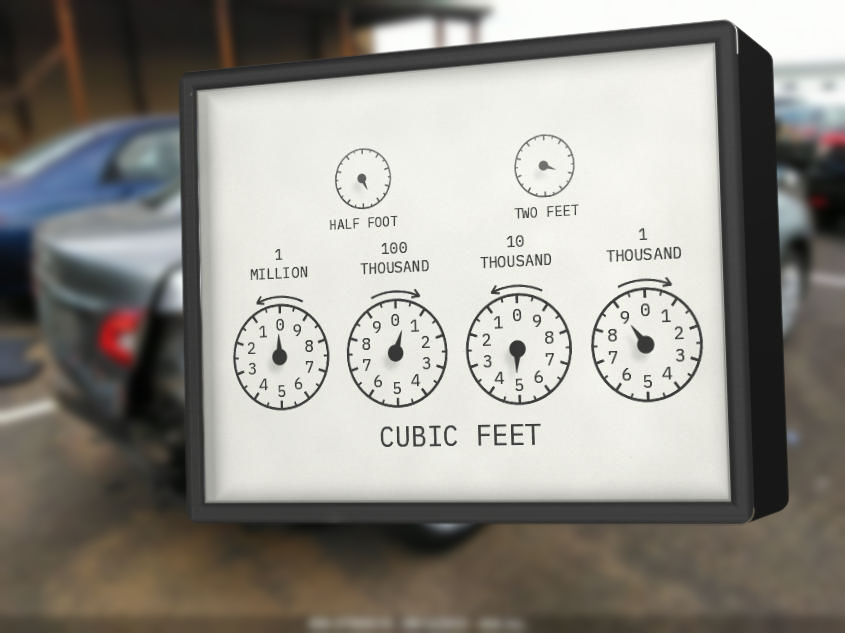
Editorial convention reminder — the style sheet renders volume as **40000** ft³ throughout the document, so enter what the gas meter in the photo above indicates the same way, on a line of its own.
**4900** ft³
